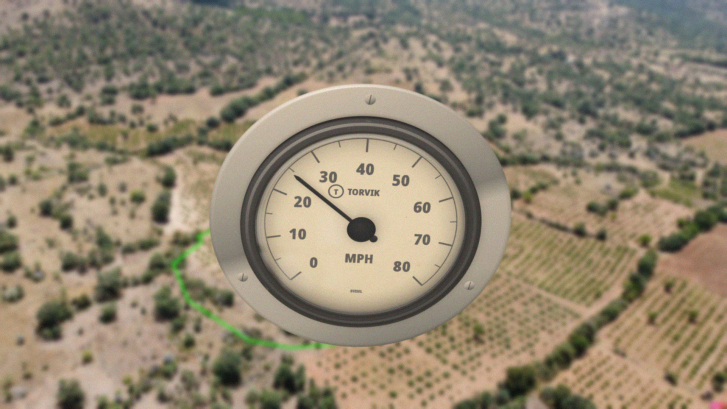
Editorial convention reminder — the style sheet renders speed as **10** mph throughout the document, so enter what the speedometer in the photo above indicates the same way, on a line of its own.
**25** mph
